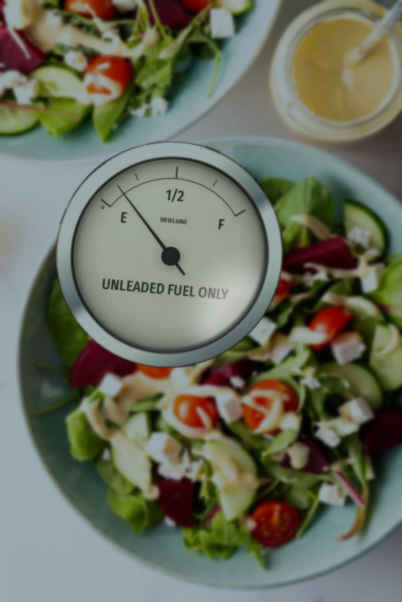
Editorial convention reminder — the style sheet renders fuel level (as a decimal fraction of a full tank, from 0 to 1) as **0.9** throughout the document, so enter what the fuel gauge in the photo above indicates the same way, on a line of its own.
**0.125**
